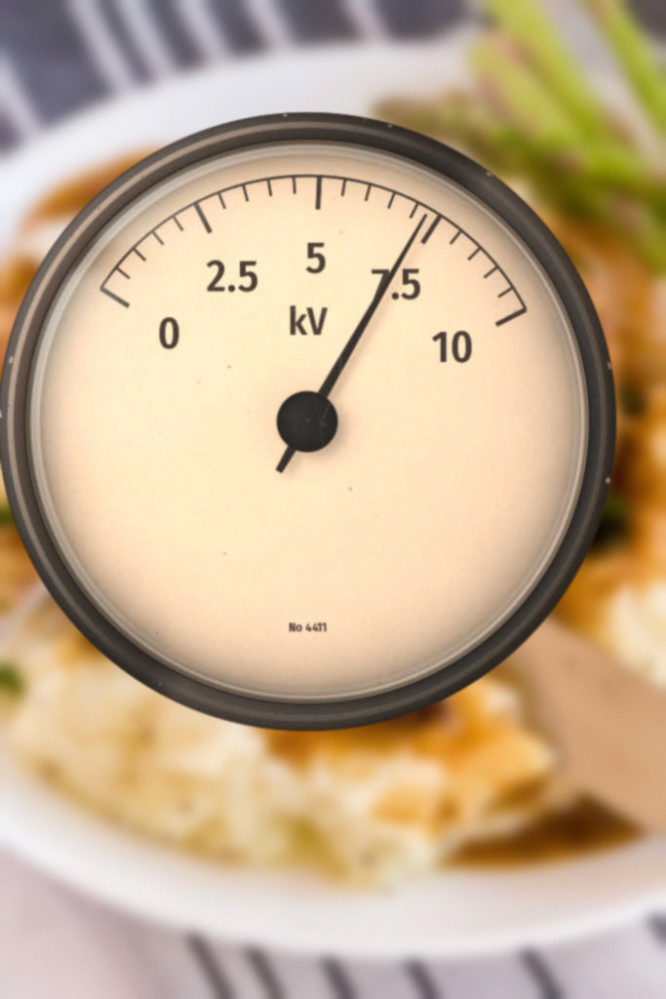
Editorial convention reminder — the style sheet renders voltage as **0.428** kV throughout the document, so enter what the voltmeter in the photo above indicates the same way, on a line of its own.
**7.25** kV
